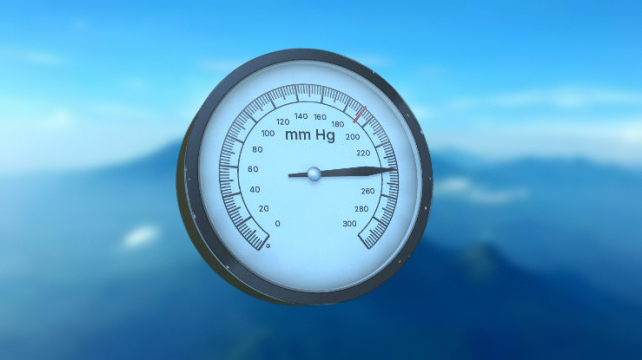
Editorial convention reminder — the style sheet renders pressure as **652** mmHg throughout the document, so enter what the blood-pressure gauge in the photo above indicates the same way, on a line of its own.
**240** mmHg
